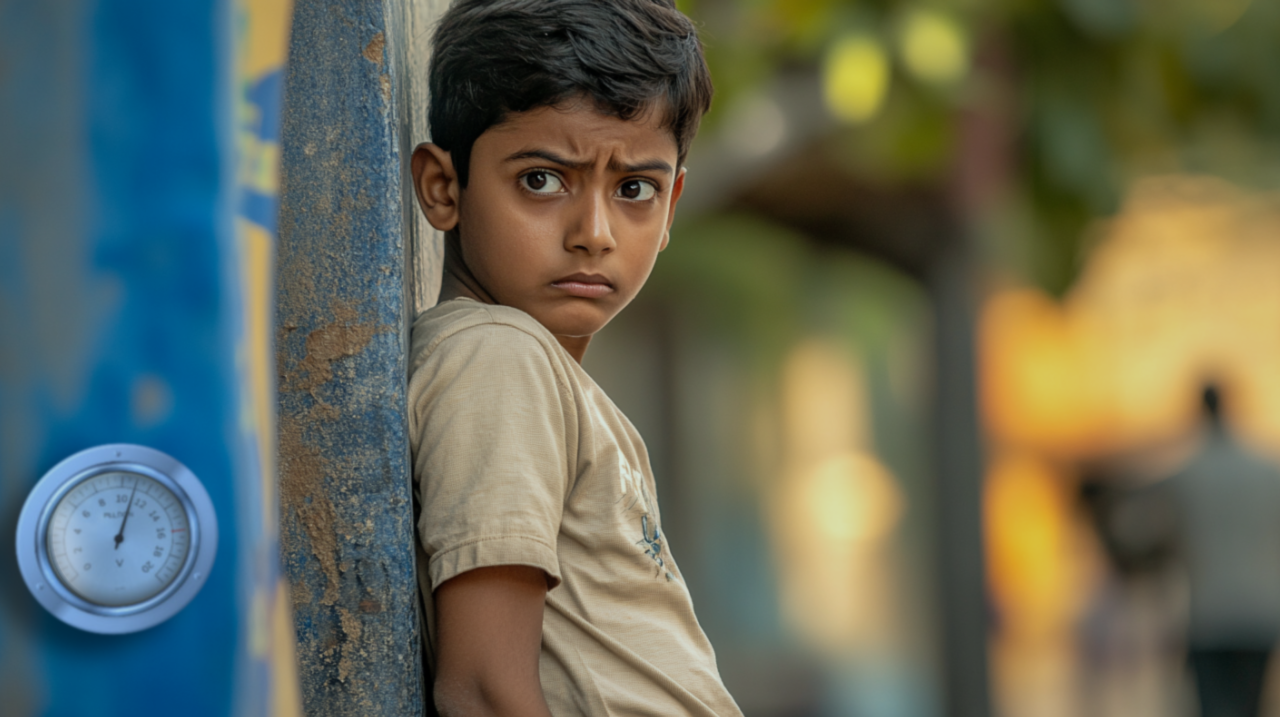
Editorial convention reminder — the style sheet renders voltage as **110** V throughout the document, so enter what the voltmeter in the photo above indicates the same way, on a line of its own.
**11** V
